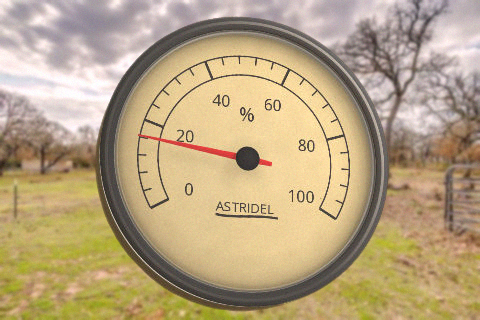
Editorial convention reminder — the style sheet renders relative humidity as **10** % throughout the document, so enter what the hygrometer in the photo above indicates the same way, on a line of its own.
**16** %
